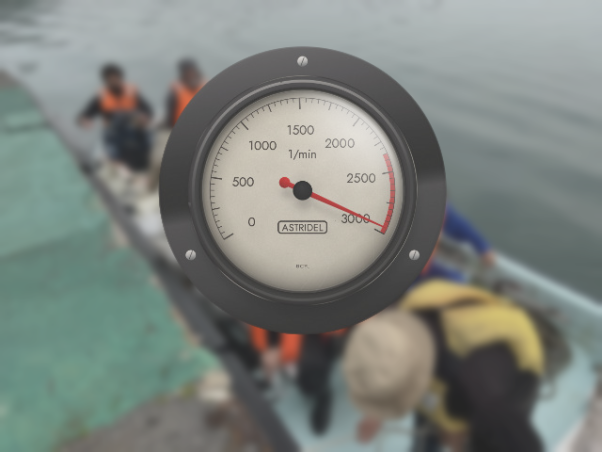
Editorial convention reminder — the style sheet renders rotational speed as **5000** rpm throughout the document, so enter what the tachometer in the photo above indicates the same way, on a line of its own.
**2950** rpm
